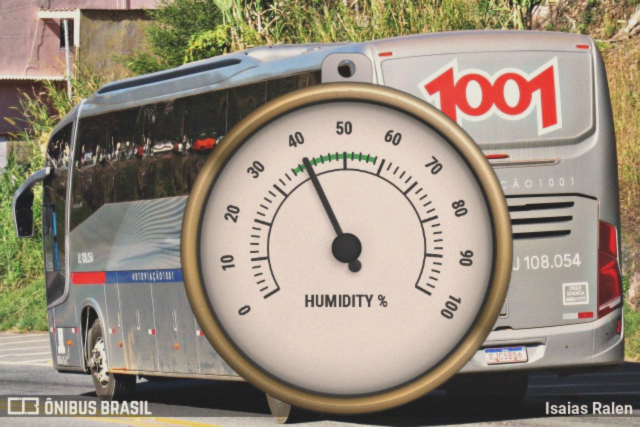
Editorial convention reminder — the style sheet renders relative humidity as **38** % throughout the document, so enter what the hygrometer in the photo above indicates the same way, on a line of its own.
**40** %
